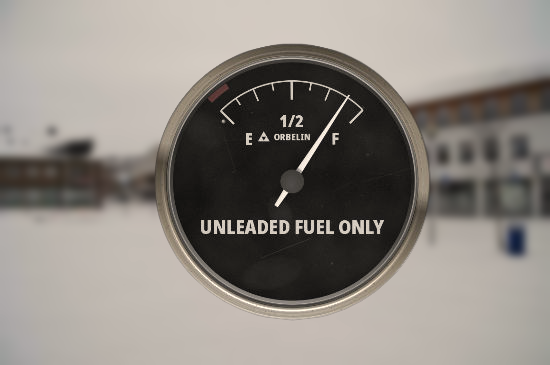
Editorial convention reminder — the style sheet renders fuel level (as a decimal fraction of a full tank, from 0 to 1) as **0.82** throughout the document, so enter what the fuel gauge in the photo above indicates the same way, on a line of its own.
**0.875**
